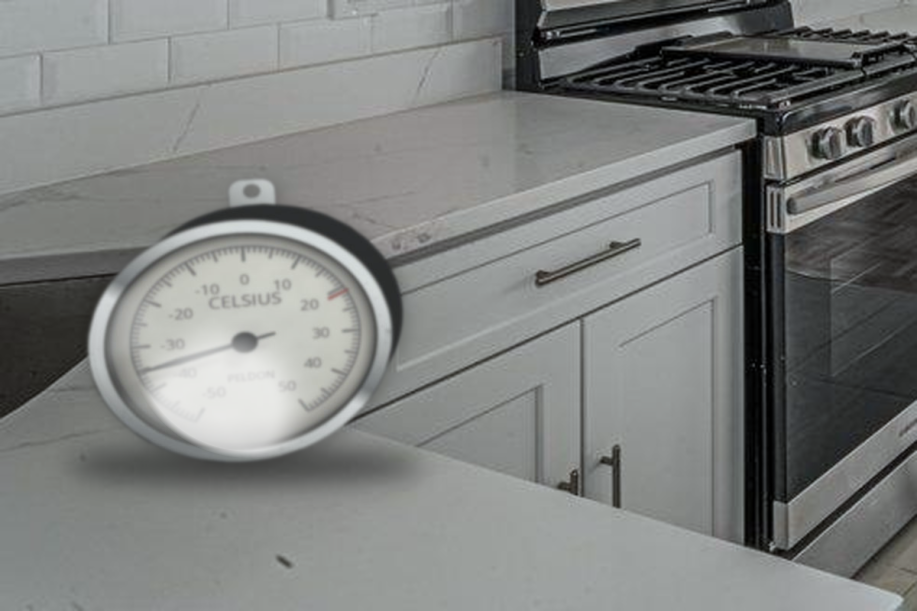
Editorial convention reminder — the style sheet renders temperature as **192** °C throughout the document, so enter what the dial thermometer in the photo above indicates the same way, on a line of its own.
**-35** °C
